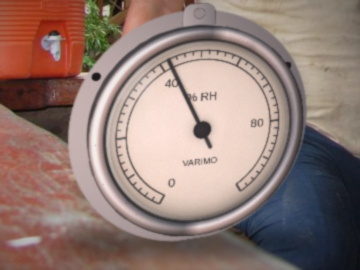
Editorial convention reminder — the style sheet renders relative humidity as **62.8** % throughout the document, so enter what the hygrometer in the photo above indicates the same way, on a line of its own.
**42** %
